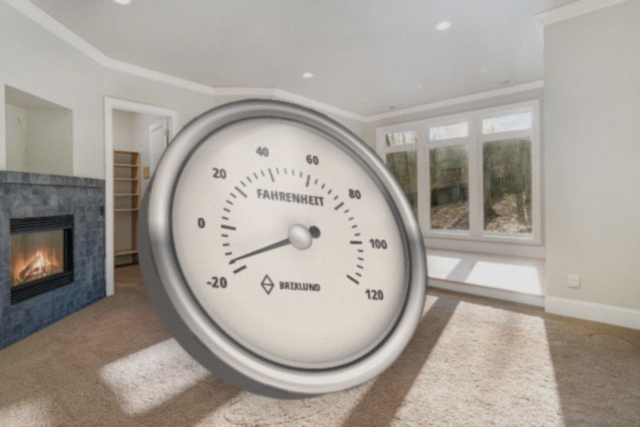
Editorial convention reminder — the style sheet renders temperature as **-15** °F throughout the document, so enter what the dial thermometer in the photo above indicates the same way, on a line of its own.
**-16** °F
